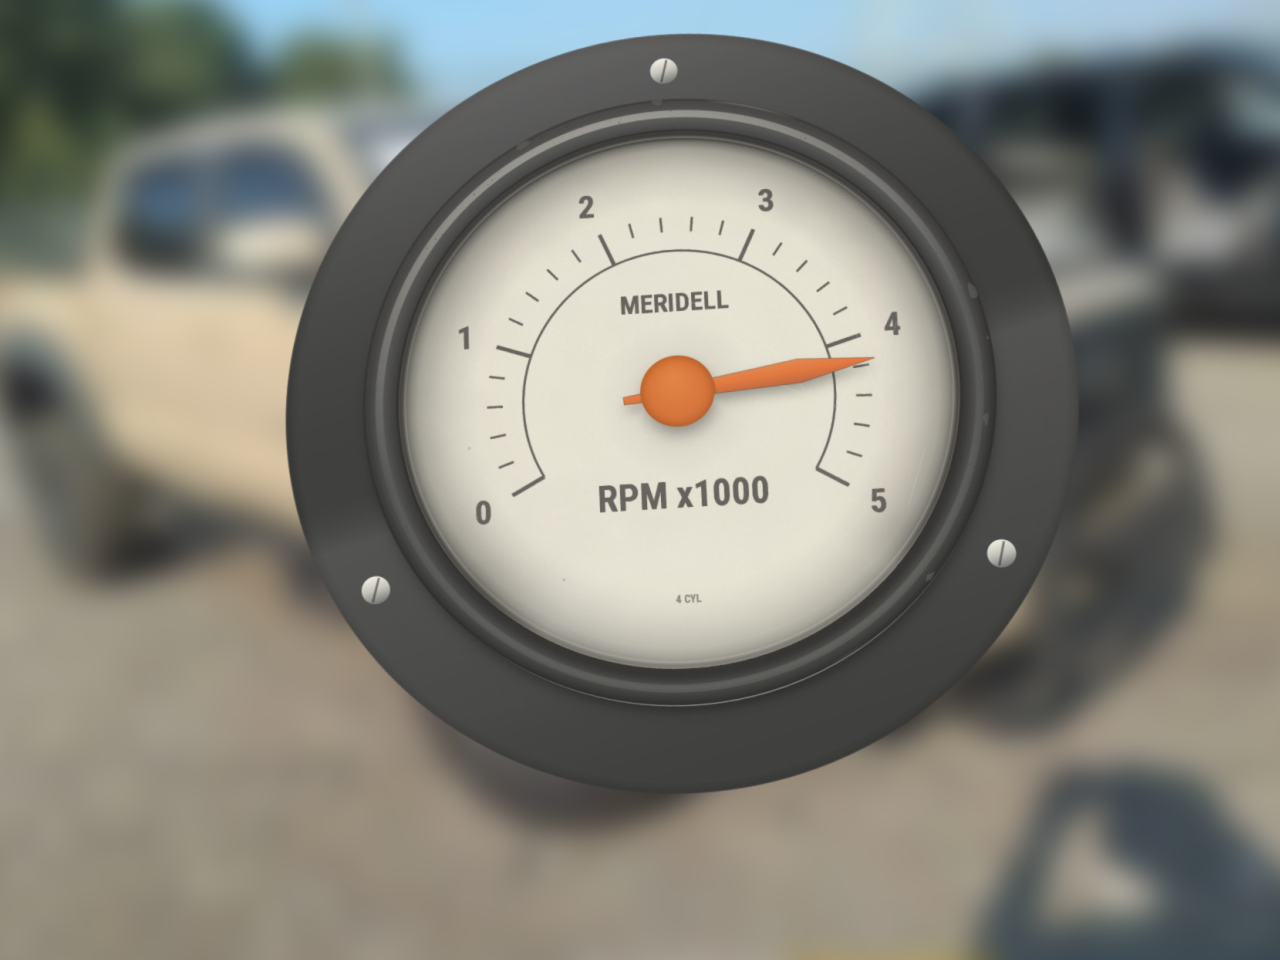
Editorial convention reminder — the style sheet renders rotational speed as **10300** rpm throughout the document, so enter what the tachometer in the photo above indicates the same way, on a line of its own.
**4200** rpm
